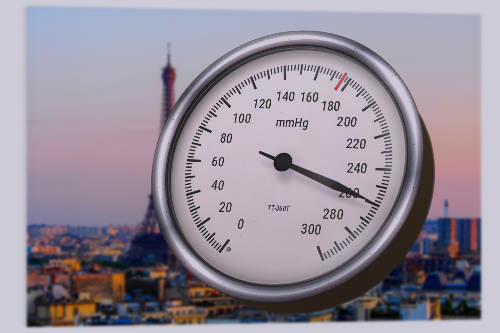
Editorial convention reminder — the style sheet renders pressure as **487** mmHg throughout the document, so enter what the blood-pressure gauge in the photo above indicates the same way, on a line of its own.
**260** mmHg
